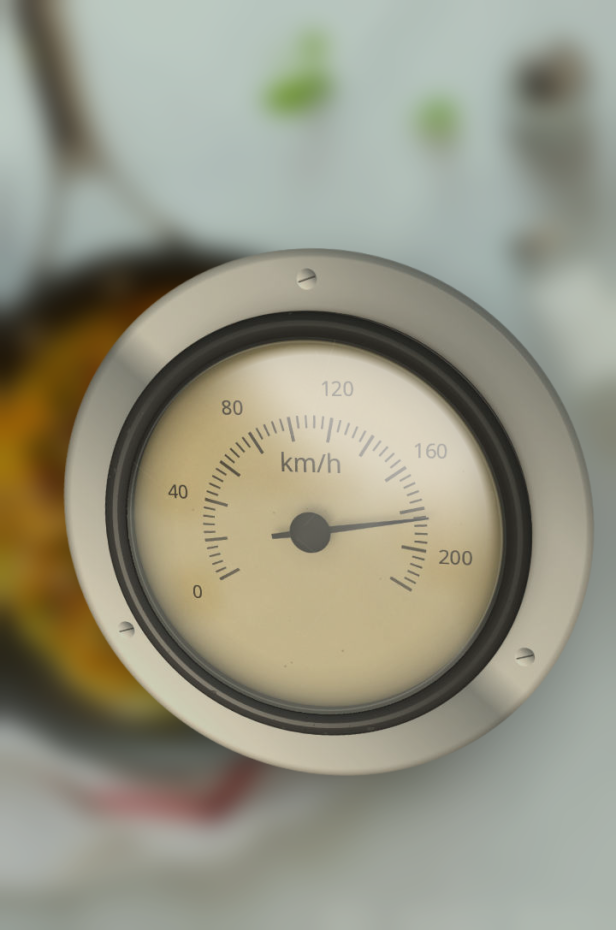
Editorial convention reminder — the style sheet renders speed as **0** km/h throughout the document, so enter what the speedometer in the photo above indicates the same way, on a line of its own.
**184** km/h
